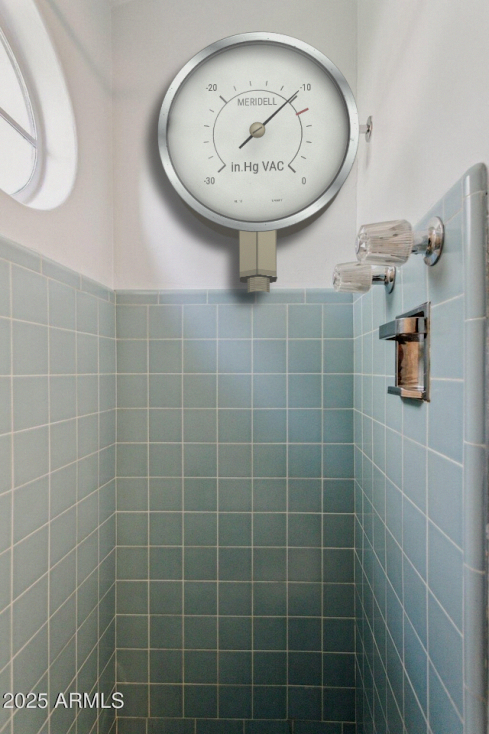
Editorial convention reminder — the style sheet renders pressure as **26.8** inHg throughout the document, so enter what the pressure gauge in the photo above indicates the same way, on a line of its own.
**-10** inHg
